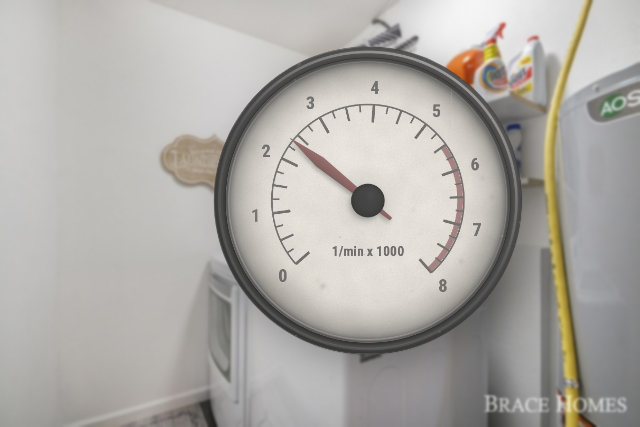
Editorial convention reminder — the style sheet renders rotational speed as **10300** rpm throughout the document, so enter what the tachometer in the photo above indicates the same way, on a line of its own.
**2375** rpm
